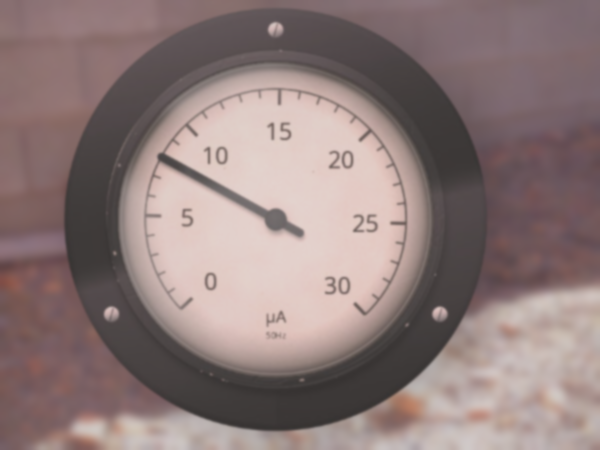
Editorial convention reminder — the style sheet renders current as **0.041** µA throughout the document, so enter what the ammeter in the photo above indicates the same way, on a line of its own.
**8** µA
